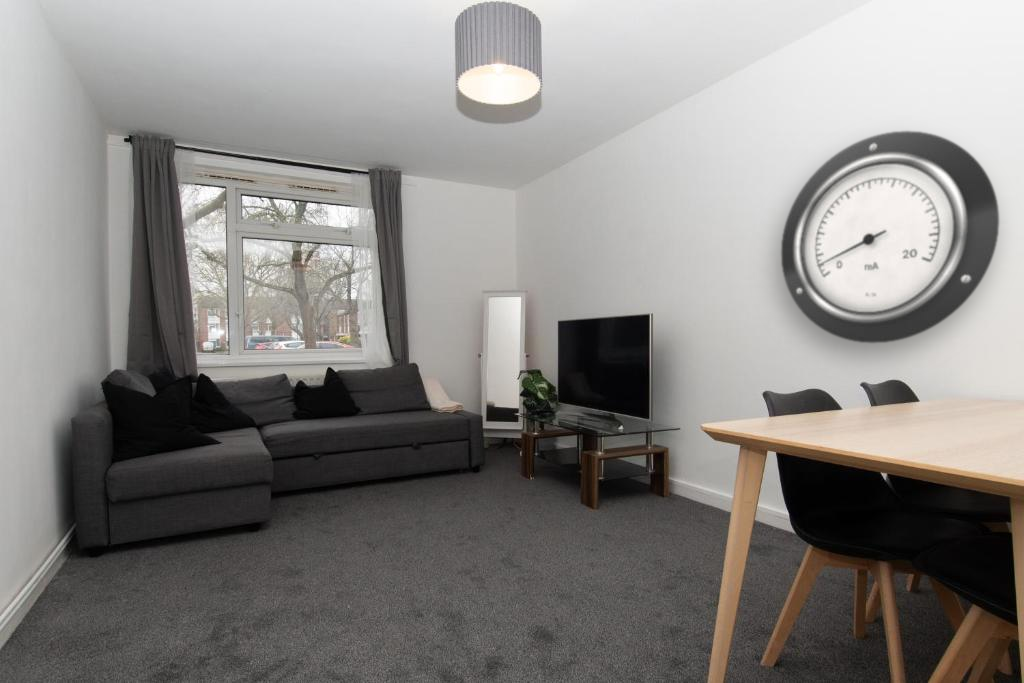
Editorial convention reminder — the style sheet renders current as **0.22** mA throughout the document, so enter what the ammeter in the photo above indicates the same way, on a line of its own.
**1** mA
